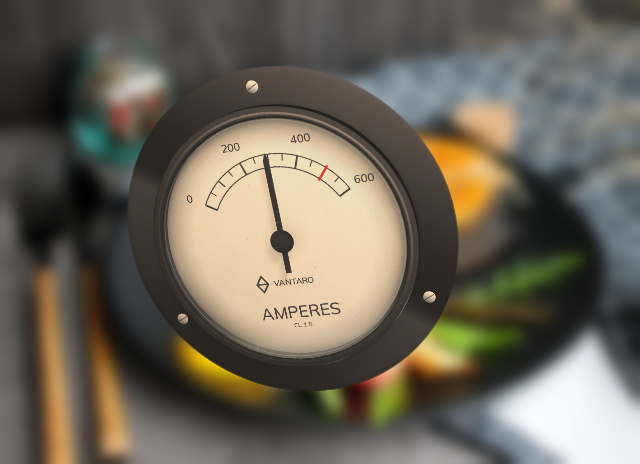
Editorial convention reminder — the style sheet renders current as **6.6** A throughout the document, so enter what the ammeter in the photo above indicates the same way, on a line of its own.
**300** A
